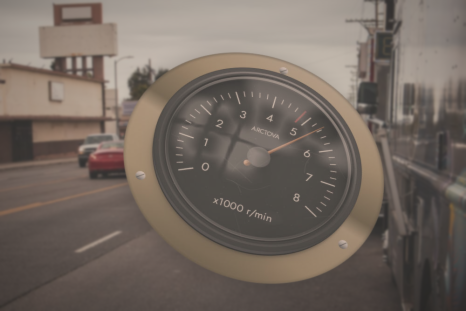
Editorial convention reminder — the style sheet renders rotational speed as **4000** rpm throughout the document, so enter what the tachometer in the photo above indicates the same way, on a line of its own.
**5400** rpm
